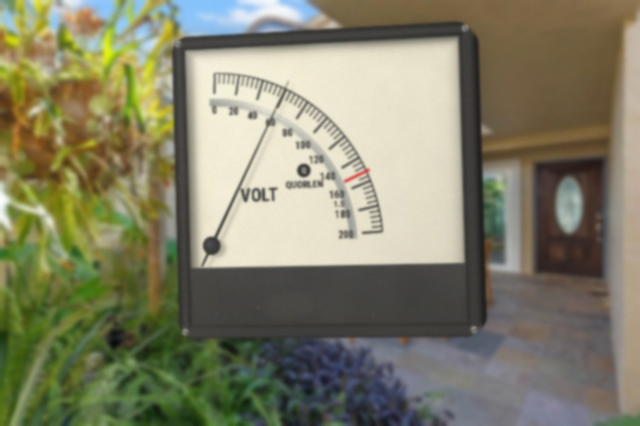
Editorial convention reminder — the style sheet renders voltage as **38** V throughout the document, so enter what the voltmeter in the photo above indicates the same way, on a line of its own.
**60** V
